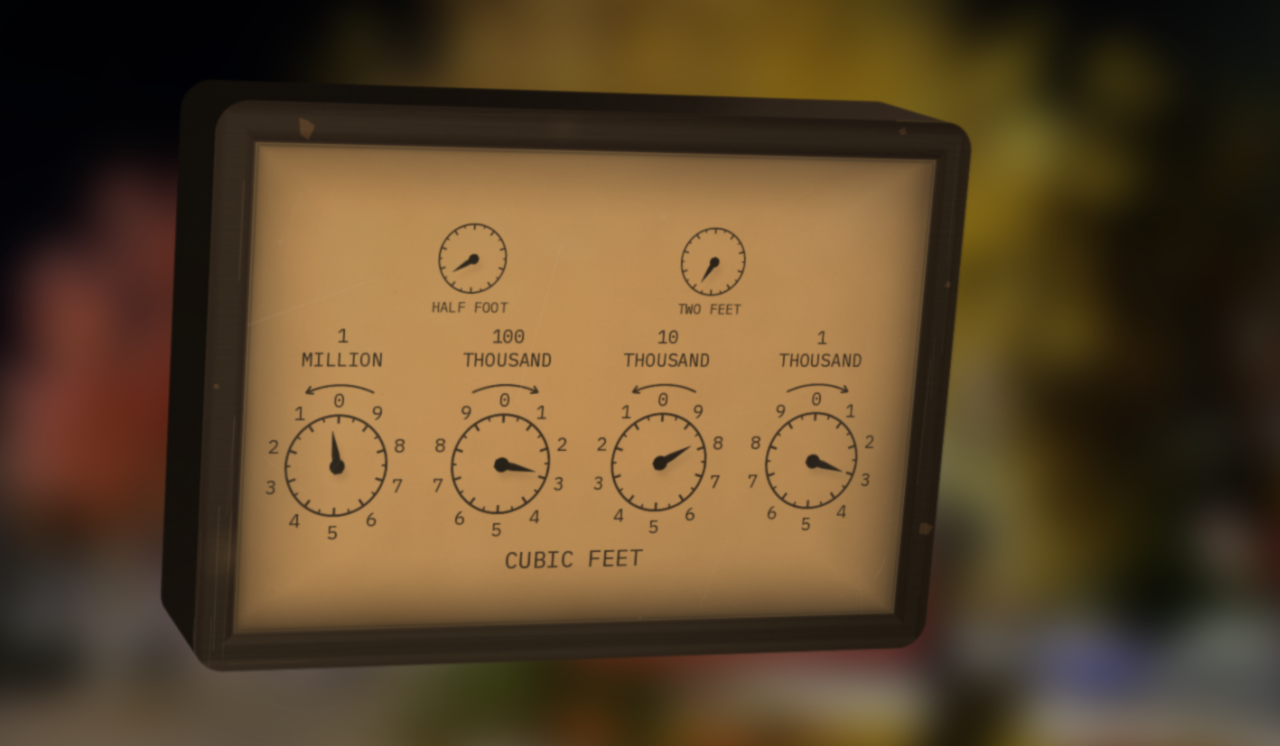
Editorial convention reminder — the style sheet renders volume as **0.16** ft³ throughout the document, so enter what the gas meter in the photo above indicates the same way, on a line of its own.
**28300** ft³
